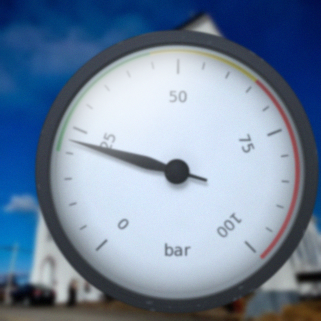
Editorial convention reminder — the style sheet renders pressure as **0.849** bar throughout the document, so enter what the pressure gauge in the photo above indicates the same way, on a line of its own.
**22.5** bar
